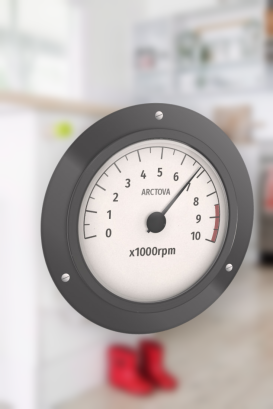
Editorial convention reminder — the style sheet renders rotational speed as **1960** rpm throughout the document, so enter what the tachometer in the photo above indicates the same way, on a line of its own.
**6750** rpm
